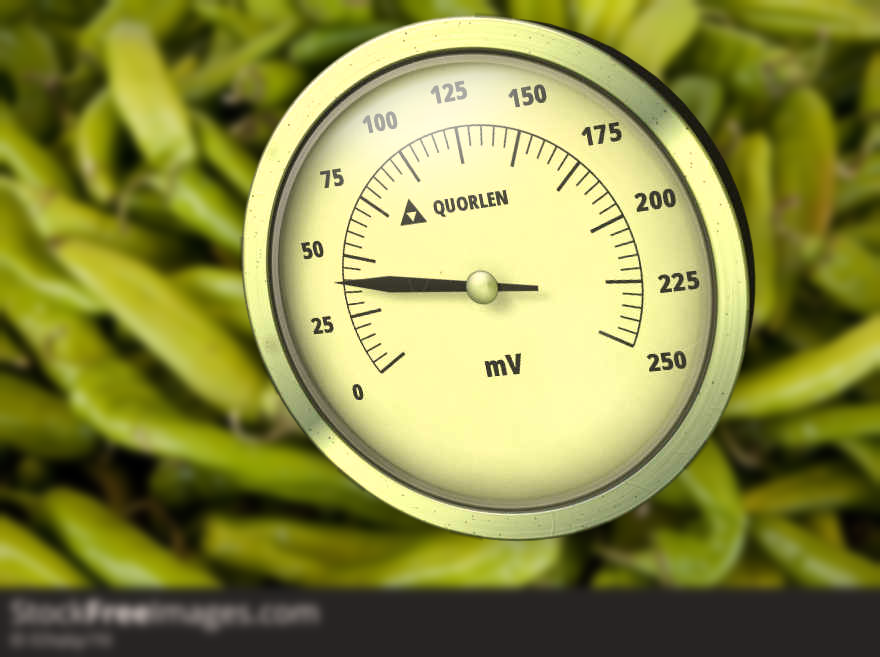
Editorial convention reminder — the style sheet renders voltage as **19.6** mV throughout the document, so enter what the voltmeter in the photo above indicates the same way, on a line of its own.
**40** mV
